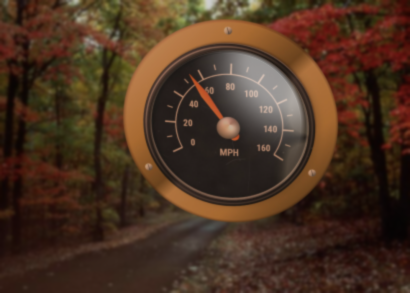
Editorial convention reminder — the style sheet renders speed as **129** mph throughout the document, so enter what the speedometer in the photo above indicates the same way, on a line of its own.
**55** mph
